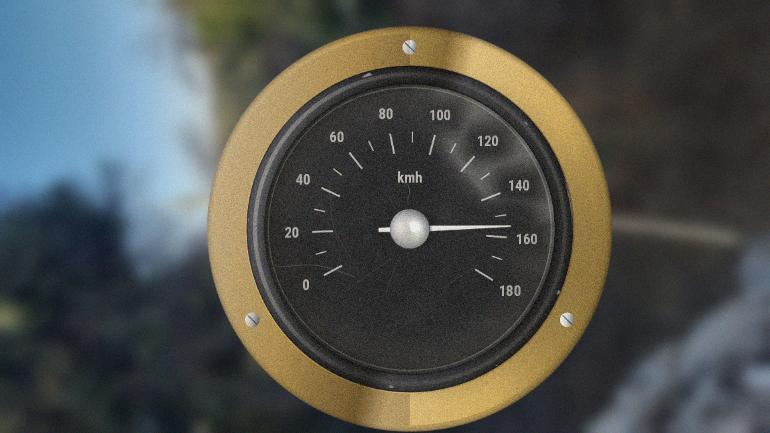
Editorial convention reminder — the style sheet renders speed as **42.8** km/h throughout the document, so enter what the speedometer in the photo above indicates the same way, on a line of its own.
**155** km/h
